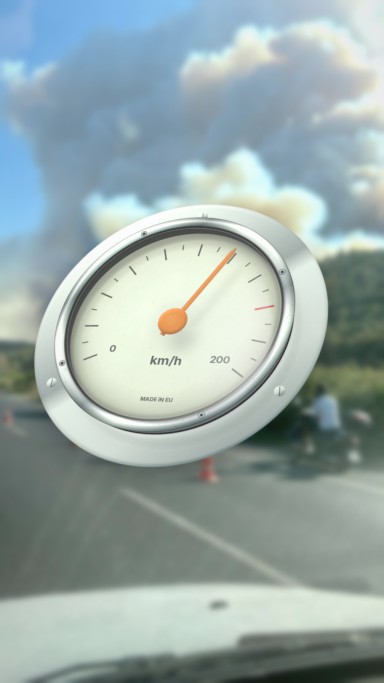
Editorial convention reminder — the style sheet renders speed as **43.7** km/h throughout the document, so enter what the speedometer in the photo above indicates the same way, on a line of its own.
**120** km/h
